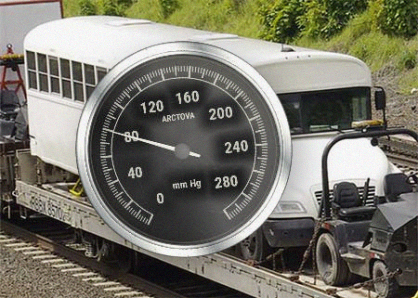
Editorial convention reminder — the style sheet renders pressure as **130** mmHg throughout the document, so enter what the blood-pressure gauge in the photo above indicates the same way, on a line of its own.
**80** mmHg
